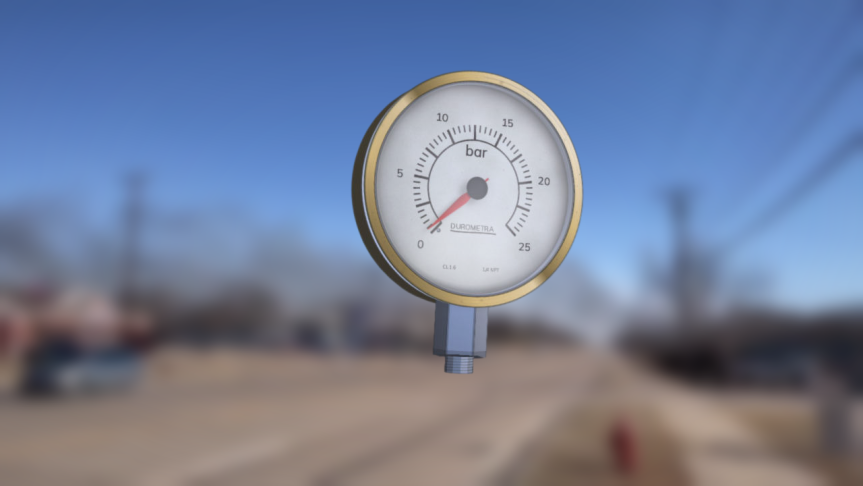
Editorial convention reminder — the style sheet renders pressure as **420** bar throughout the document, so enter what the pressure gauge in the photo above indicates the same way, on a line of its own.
**0.5** bar
